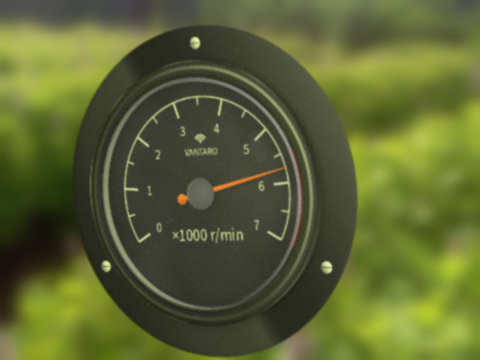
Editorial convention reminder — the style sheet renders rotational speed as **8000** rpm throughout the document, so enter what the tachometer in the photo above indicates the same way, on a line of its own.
**5750** rpm
